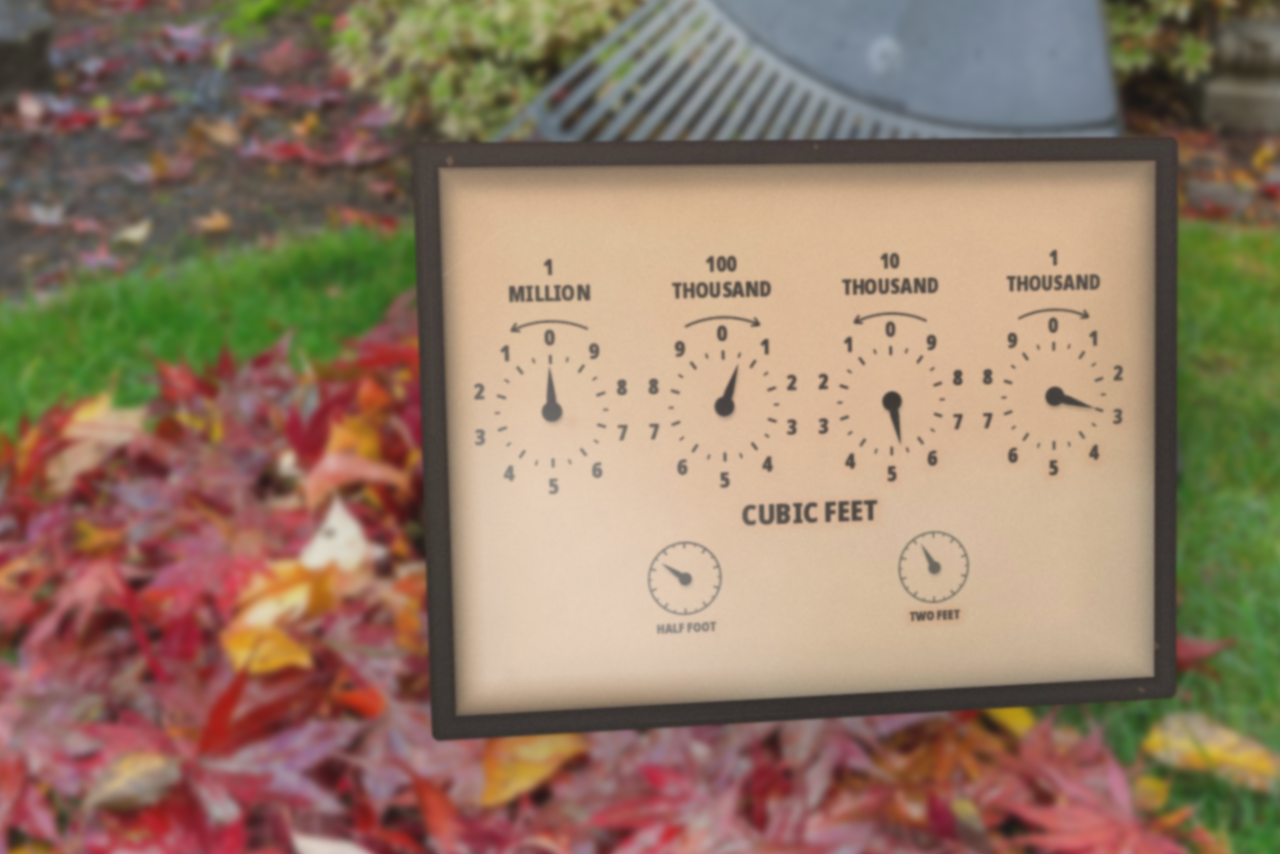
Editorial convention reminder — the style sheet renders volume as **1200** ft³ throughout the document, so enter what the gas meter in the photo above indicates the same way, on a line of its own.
**5300** ft³
